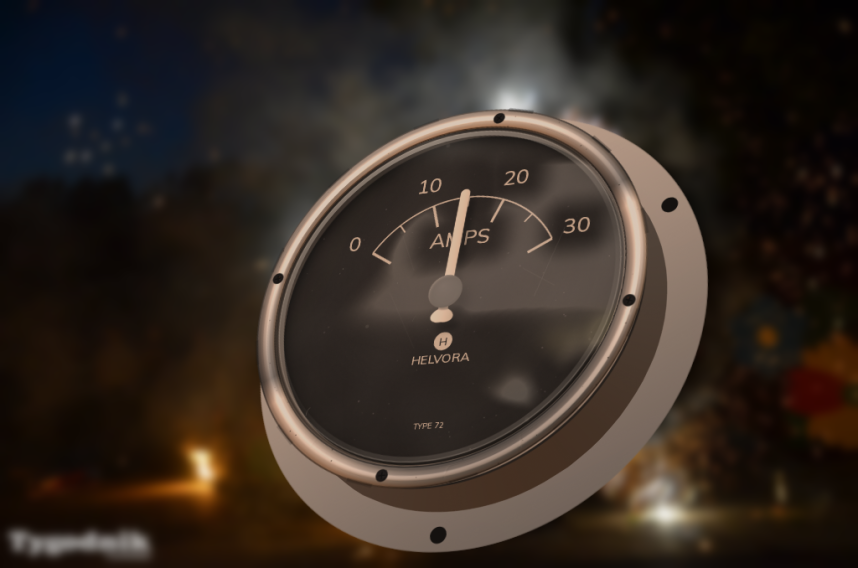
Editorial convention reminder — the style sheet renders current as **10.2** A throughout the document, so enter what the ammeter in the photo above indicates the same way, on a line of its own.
**15** A
